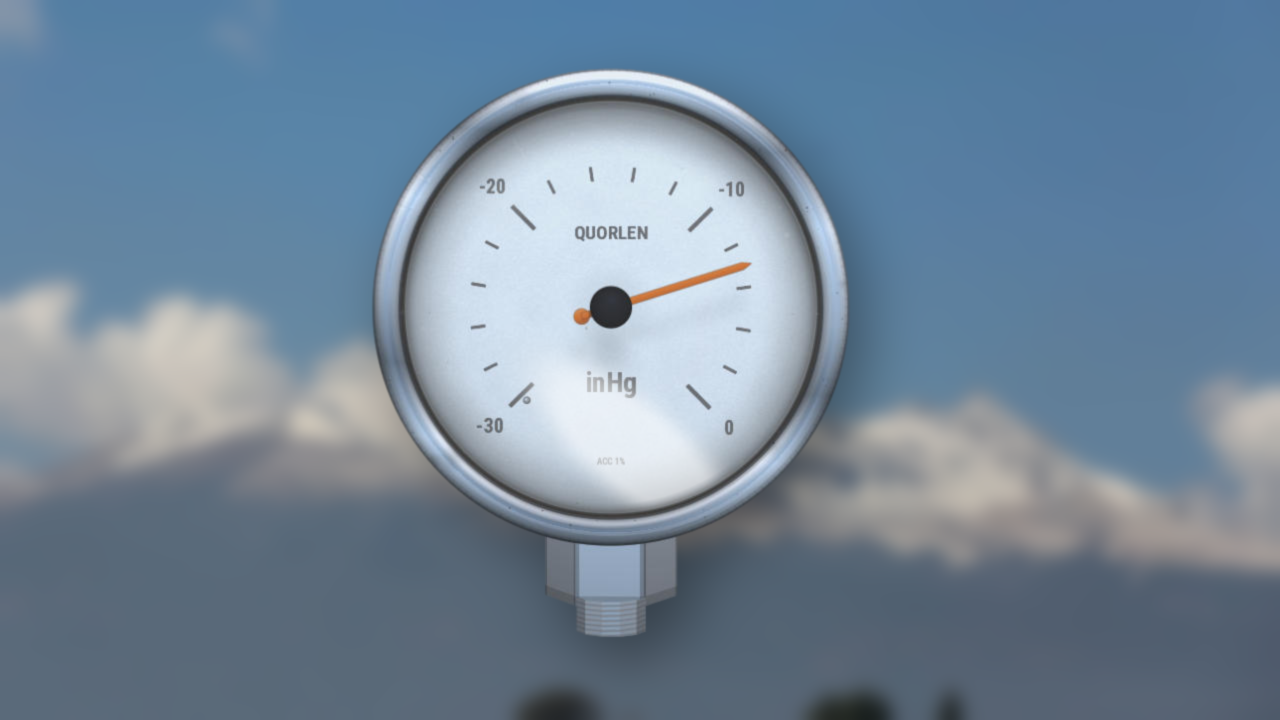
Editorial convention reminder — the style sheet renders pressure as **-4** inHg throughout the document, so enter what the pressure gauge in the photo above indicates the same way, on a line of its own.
**-7** inHg
